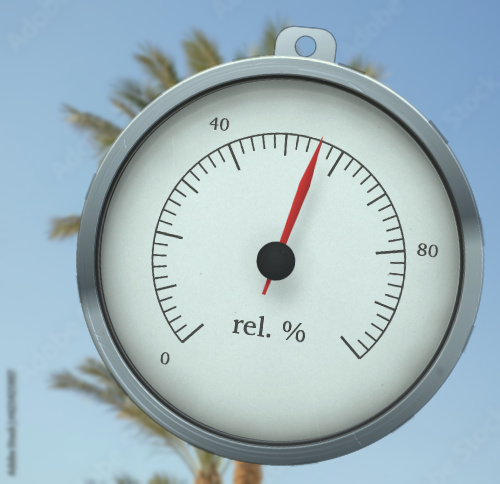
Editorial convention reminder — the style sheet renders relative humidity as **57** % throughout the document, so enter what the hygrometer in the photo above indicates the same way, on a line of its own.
**56** %
